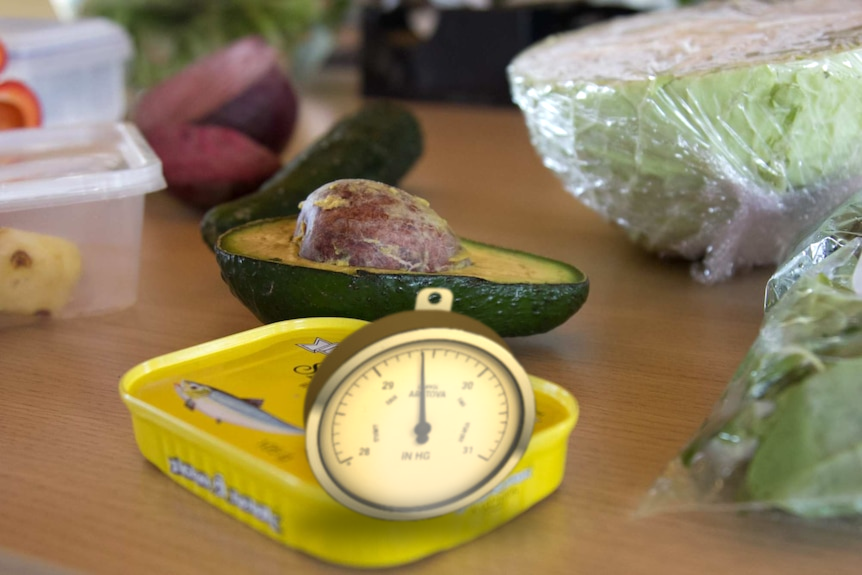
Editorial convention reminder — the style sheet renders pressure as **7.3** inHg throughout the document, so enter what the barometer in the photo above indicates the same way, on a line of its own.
**29.4** inHg
